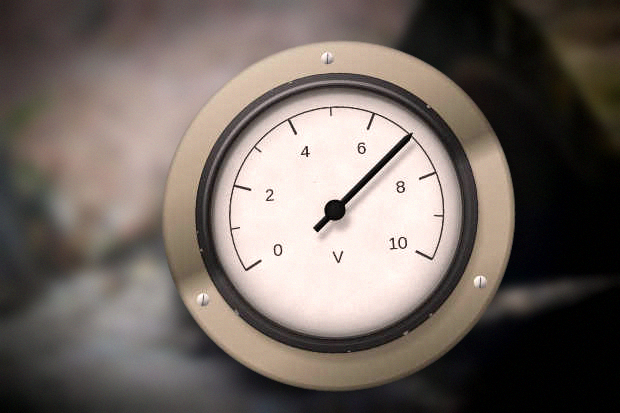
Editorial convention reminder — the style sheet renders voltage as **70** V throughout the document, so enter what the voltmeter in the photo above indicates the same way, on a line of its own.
**7** V
